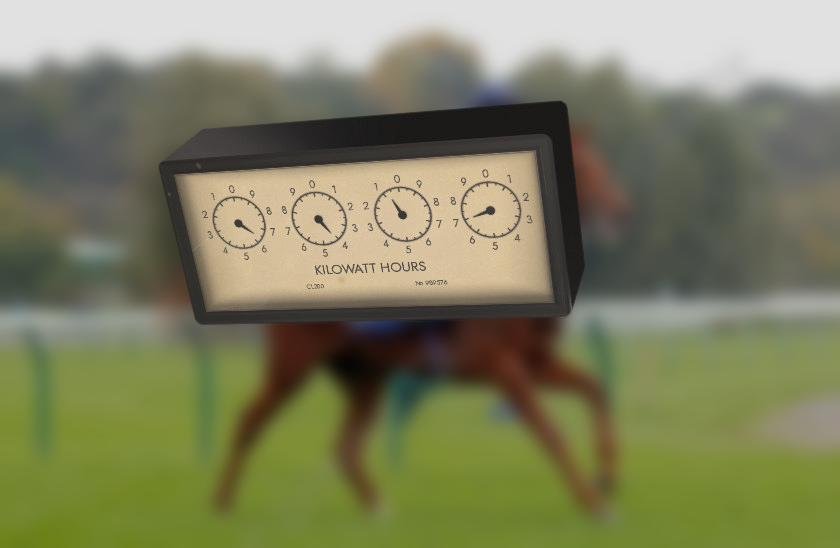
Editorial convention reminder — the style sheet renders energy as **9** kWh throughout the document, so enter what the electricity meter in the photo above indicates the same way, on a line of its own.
**6407** kWh
